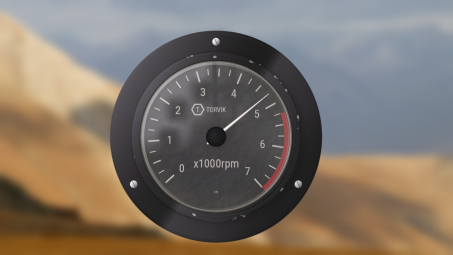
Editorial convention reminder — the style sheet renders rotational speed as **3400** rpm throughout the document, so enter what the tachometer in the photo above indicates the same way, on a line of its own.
**4750** rpm
